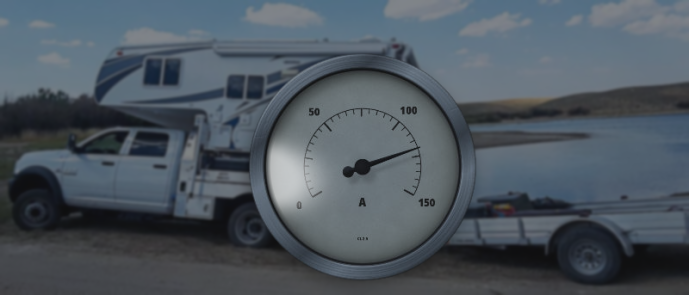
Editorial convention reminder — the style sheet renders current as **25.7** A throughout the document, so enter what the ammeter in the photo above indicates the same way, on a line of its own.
**120** A
